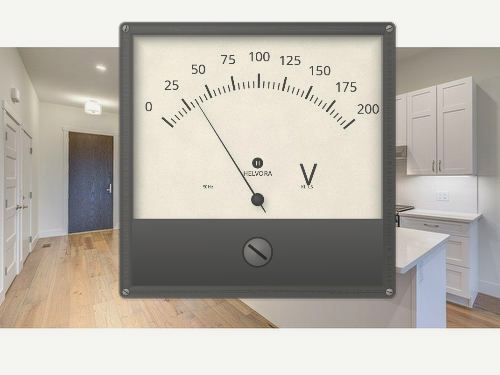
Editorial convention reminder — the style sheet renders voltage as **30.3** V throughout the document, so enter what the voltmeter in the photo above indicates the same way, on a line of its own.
**35** V
